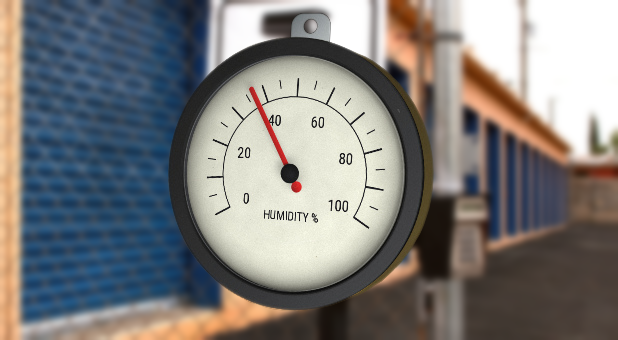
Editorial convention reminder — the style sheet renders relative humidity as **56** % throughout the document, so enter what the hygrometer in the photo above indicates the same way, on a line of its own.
**37.5** %
